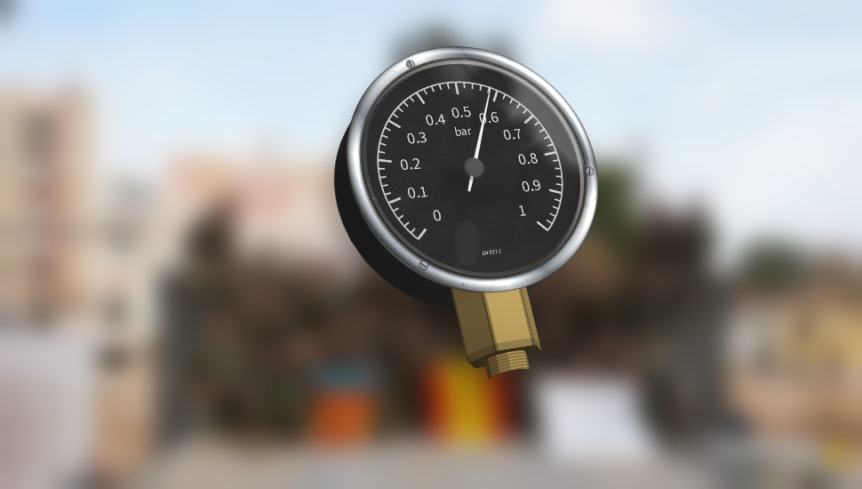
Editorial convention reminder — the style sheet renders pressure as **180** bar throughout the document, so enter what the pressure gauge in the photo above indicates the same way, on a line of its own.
**0.58** bar
